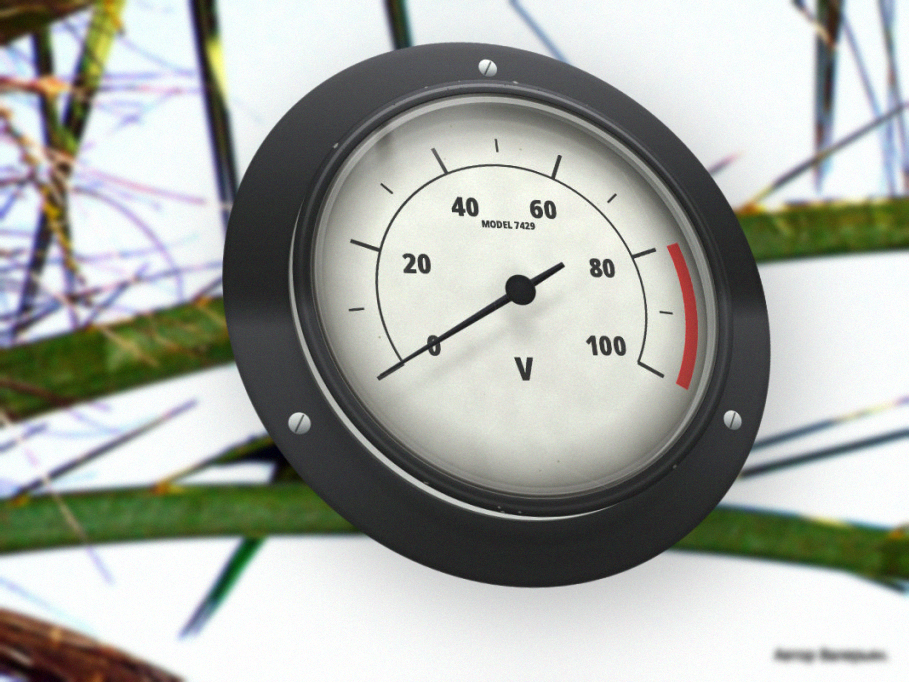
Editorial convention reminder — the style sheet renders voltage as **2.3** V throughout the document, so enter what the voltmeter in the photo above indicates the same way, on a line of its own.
**0** V
